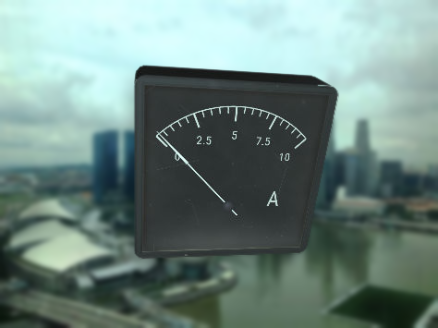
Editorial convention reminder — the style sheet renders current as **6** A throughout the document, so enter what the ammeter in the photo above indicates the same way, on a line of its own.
**0.25** A
